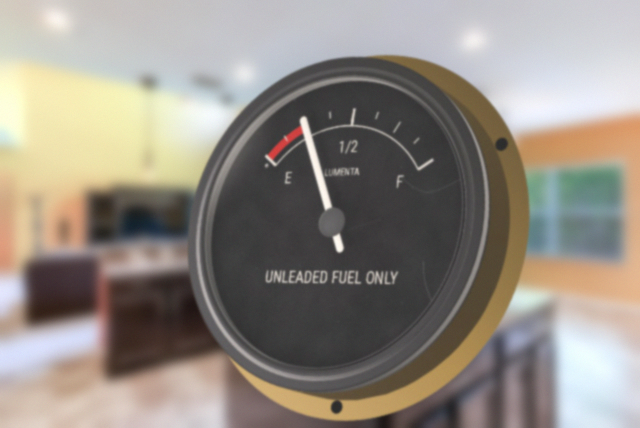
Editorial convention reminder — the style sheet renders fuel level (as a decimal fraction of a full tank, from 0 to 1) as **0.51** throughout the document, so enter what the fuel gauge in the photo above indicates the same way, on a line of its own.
**0.25**
